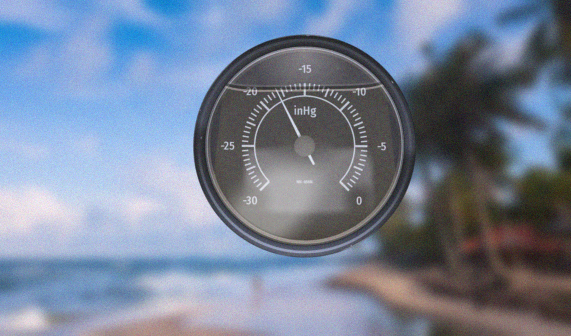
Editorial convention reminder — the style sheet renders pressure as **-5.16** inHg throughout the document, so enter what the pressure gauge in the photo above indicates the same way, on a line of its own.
**-18** inHg
